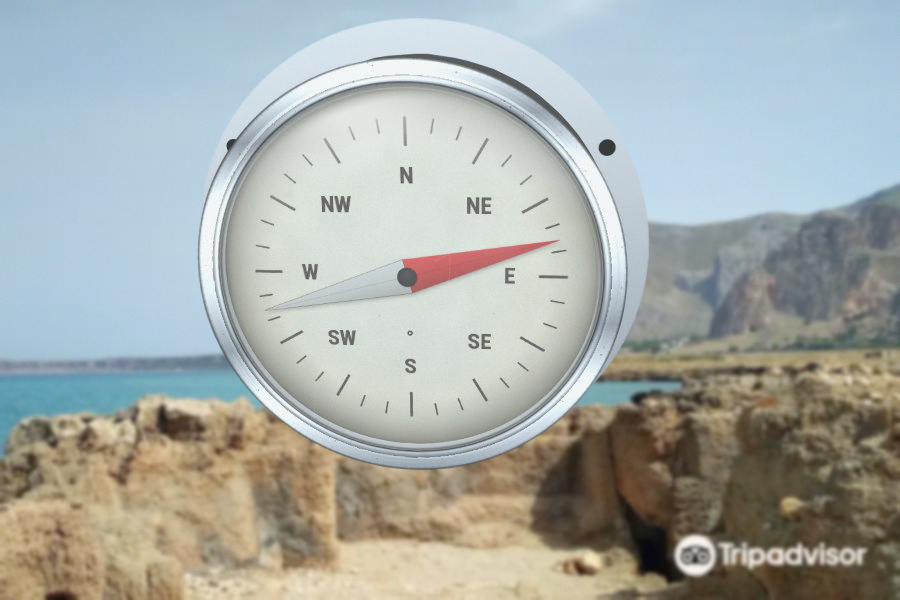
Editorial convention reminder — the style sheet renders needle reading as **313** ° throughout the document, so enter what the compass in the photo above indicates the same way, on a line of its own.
**75** °
